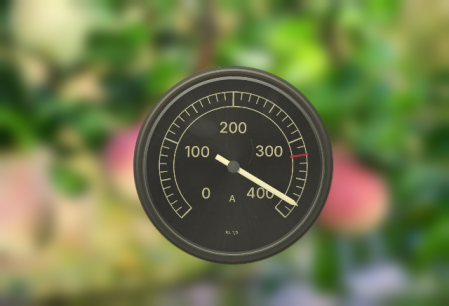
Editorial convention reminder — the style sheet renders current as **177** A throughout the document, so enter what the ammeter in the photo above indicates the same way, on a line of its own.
**380** A
